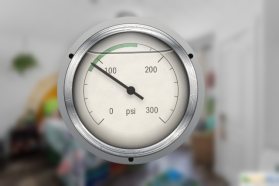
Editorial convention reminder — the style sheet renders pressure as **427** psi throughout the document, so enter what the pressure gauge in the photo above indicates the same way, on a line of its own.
**90** psi
